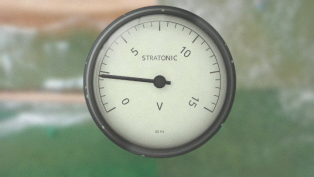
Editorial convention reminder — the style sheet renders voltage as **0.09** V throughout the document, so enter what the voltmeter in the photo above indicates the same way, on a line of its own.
**2.25** V
